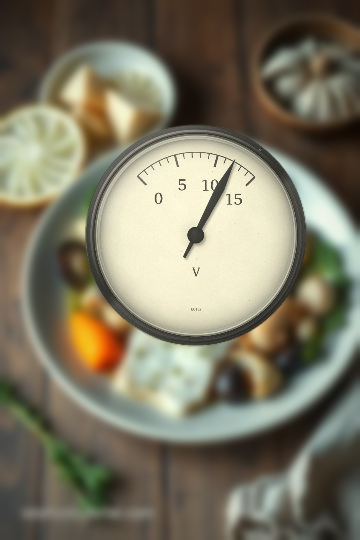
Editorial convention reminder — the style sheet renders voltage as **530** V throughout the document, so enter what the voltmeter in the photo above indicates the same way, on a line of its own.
**12** V
